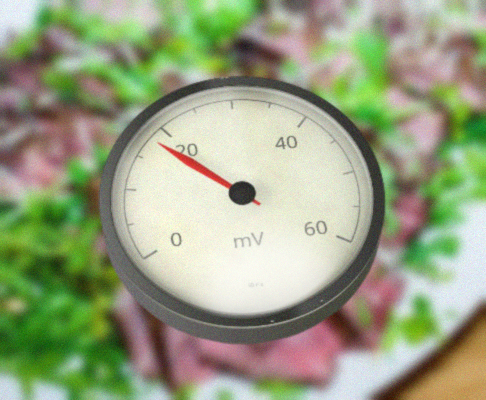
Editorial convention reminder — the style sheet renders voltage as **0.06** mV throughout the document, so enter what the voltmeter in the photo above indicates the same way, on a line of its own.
**17.5** mV
